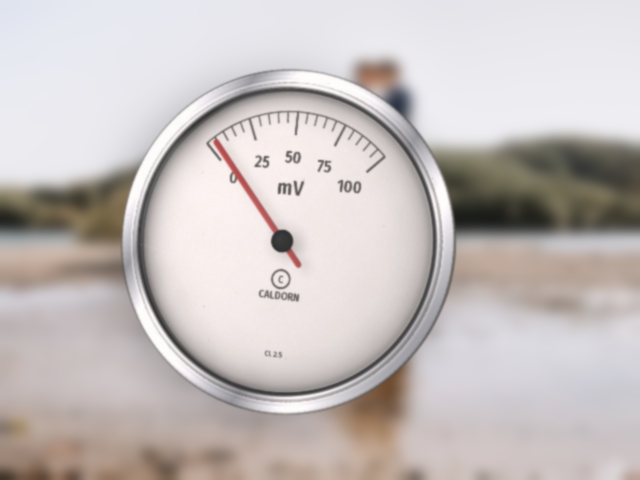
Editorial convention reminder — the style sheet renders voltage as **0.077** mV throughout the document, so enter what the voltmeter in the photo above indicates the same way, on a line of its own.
**5** mV
